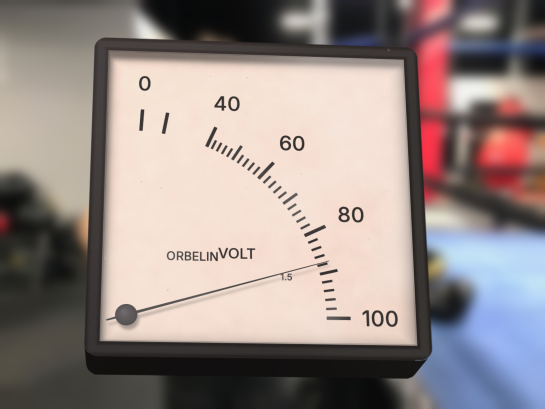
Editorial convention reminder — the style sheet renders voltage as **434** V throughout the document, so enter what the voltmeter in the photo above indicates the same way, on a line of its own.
**88** V
